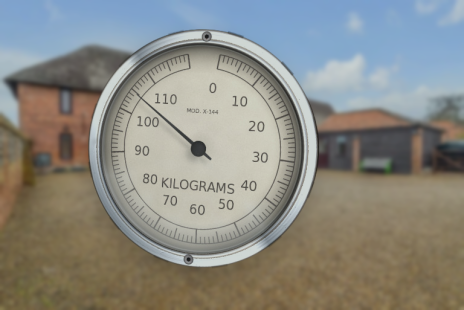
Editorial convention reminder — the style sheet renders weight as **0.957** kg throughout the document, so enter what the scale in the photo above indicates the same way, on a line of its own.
**105** kg
